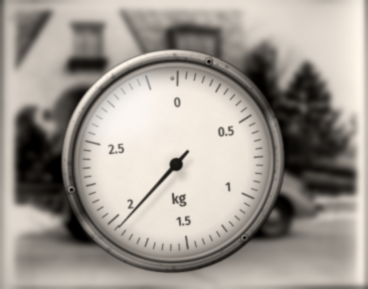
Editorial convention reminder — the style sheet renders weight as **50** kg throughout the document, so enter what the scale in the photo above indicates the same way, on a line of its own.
**1.95** kg
